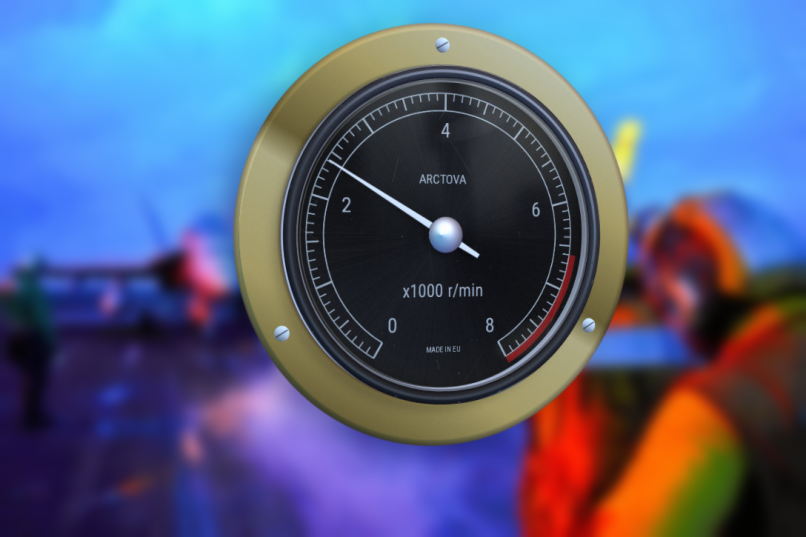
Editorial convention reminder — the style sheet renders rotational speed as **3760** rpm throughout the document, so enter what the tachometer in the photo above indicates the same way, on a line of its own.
**2400** rpm
